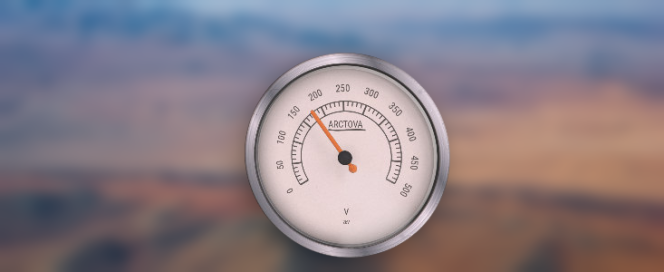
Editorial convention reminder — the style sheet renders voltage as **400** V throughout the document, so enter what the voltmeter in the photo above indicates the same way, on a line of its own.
**180** V
